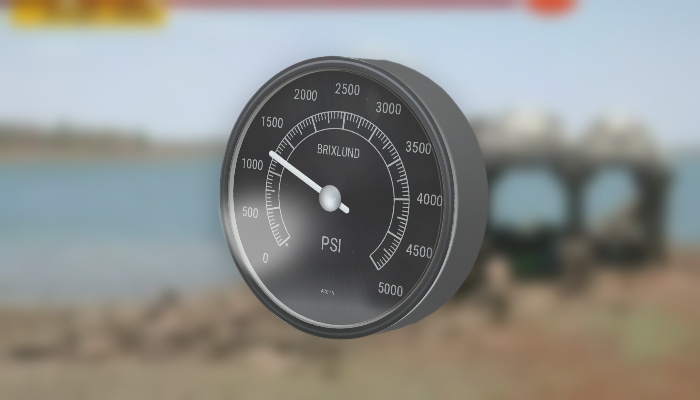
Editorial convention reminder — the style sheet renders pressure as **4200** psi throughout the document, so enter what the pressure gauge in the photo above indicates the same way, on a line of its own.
**1250** psi
